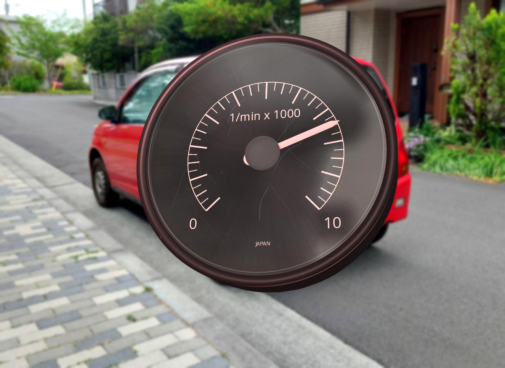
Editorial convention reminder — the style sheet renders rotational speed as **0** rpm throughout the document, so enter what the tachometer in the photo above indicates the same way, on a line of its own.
**7500** rpm
